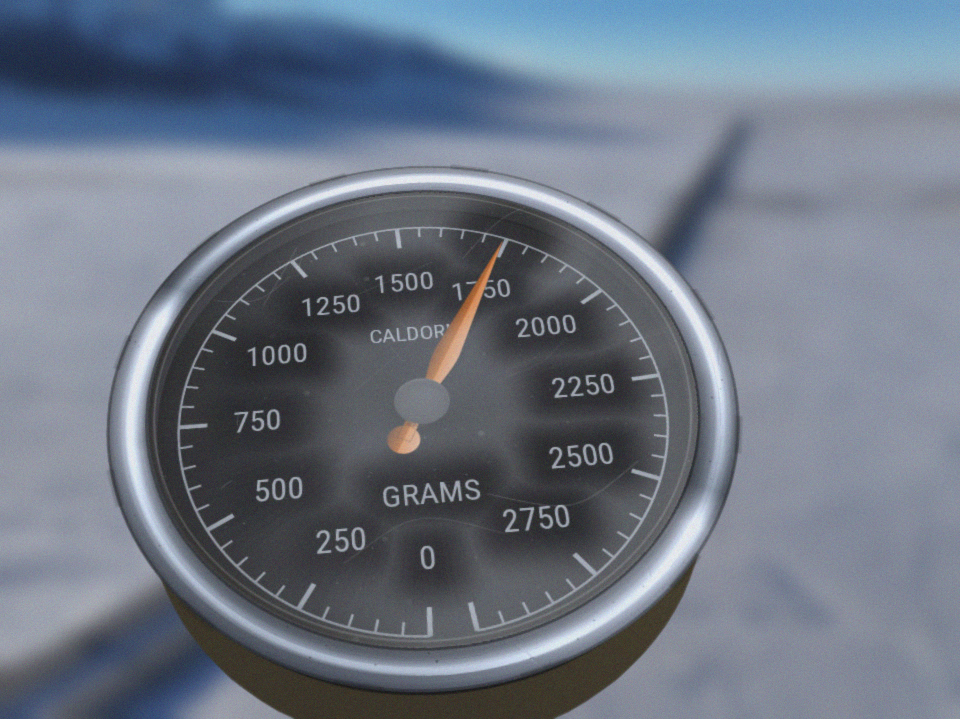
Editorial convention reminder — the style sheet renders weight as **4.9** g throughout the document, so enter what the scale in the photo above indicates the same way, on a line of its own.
**1750** g
